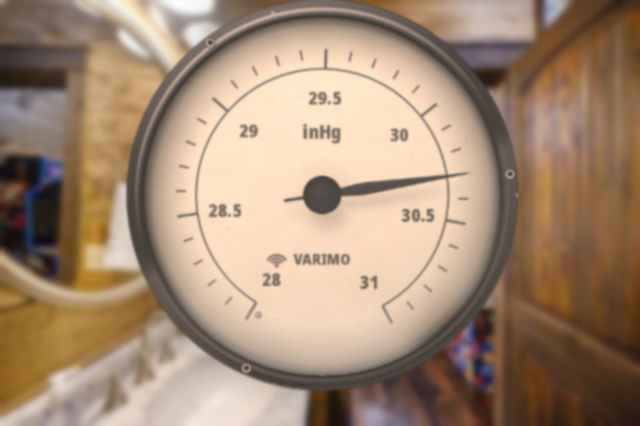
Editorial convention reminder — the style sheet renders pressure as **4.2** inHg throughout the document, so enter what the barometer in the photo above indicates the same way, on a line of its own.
**30.3** inHg
